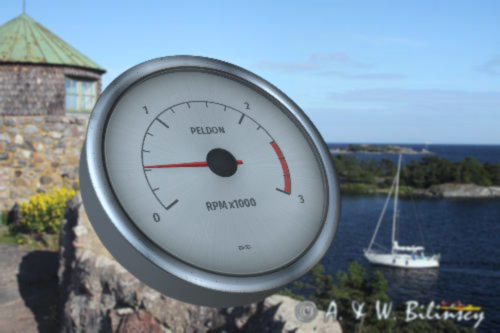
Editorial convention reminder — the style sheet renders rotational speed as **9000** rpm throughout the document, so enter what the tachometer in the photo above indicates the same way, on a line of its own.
**400** rpm
